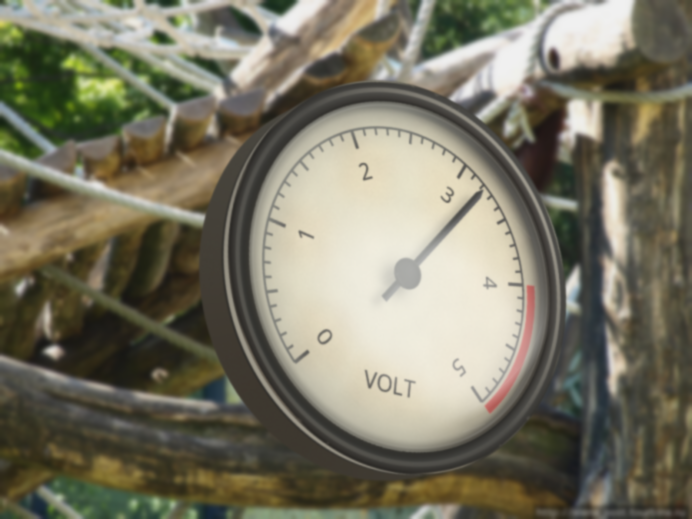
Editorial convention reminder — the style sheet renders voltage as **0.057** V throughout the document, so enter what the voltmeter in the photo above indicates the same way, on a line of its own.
**3.2** V
